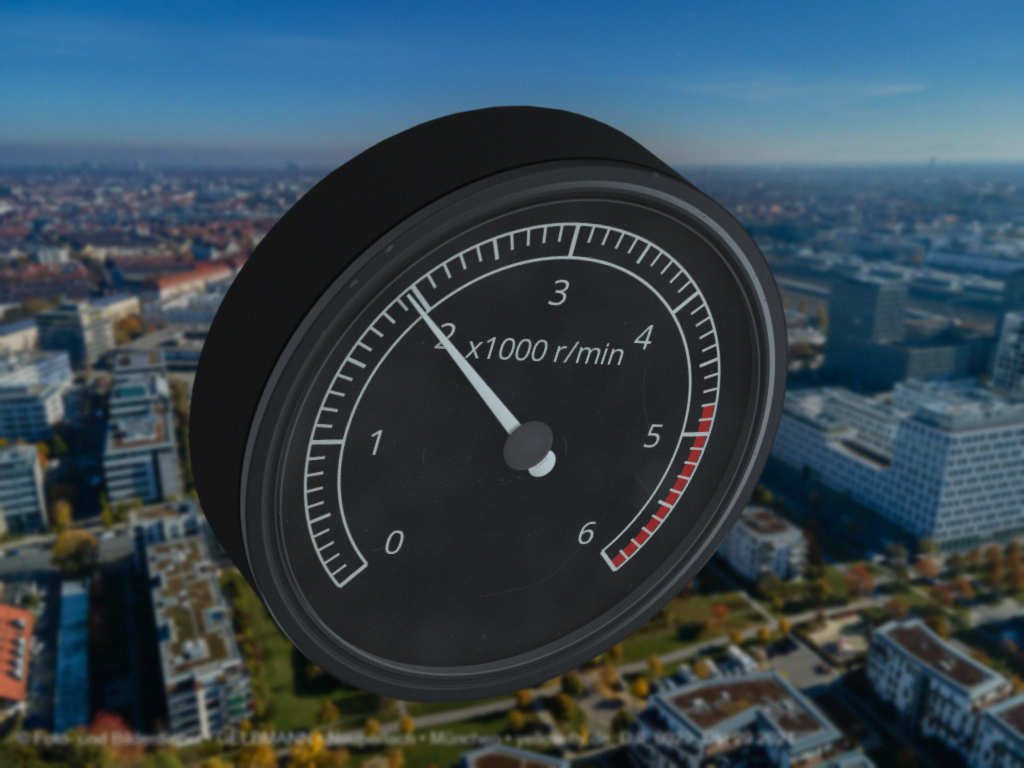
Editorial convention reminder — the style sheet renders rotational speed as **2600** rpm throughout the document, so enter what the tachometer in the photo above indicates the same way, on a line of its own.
**1950** rpm
